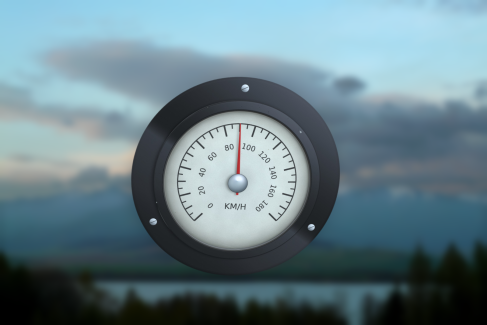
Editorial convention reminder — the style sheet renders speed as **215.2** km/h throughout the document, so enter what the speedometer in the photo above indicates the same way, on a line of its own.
**90** km/h
